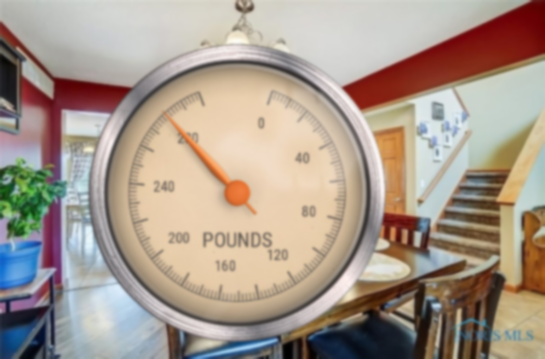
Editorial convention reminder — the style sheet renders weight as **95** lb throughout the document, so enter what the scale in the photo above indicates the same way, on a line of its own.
**280** lb
